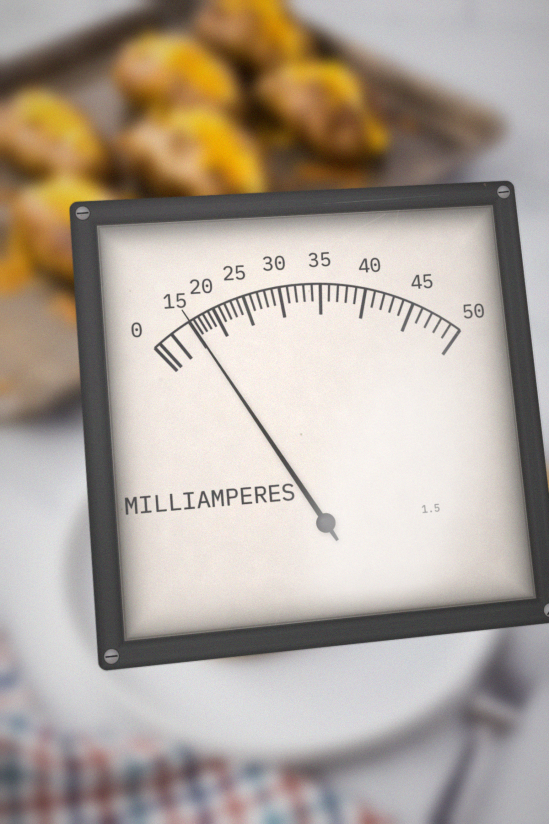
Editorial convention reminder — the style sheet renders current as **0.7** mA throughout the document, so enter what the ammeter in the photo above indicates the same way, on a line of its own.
**15** mA
